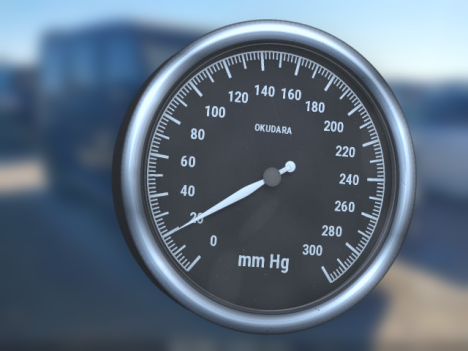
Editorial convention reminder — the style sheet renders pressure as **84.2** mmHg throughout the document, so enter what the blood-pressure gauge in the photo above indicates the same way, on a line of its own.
**20** mmHg
